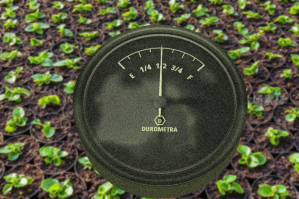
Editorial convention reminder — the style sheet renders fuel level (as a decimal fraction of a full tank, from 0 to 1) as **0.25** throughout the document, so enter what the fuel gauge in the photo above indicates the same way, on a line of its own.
**0.5**
